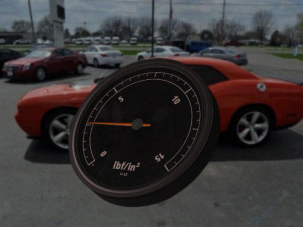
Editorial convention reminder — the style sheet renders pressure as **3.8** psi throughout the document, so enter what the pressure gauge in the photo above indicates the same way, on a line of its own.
**2.5** psi
